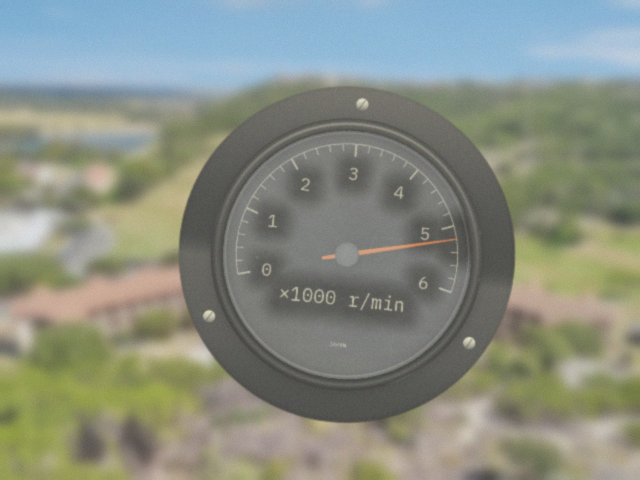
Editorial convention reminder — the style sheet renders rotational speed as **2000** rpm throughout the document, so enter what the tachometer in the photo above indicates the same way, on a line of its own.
**5200** rpm
